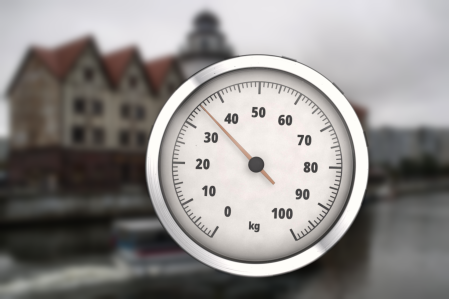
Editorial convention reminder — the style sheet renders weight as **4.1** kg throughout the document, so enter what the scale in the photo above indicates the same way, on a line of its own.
**35** kg
